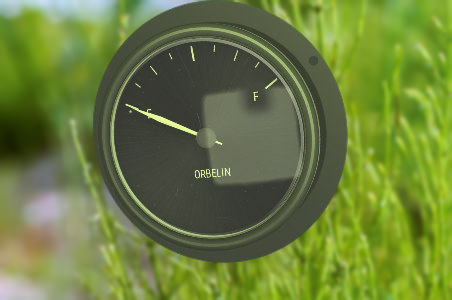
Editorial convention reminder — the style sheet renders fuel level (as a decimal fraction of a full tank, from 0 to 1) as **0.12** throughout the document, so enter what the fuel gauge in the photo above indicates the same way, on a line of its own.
**0**
